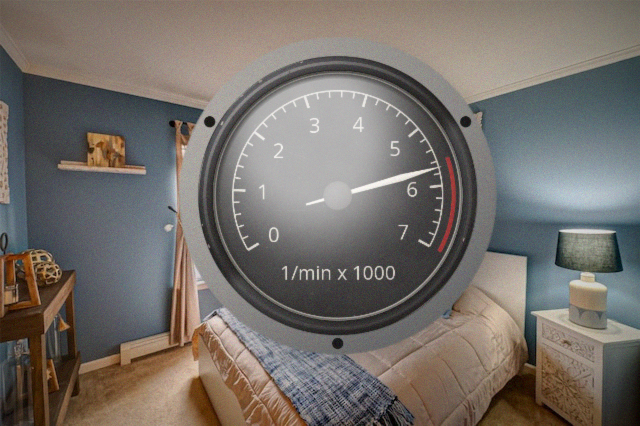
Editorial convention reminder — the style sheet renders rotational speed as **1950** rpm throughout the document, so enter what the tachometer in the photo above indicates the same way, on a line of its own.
**5700** rpm
